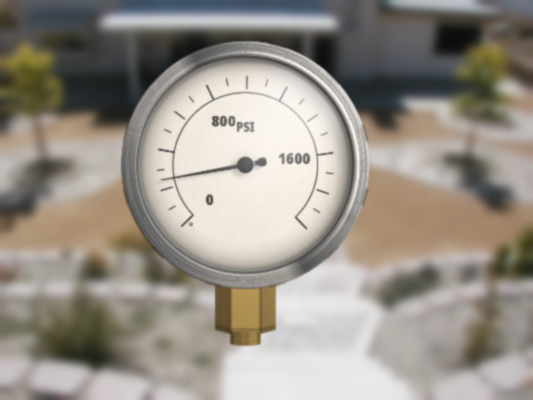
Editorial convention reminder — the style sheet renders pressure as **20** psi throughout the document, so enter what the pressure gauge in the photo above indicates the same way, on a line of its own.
**250** psi
